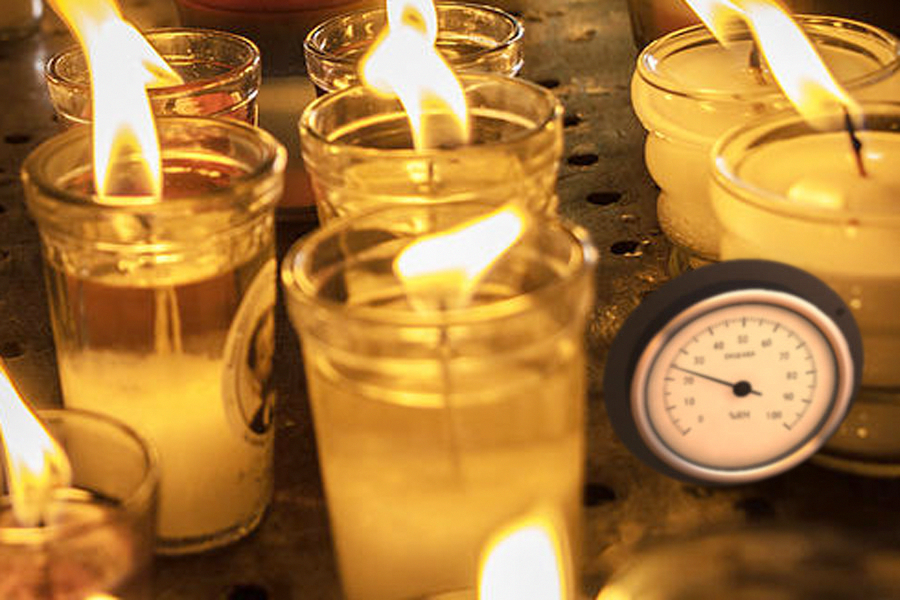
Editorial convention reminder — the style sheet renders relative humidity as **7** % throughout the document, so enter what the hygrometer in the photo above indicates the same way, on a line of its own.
**25** %
